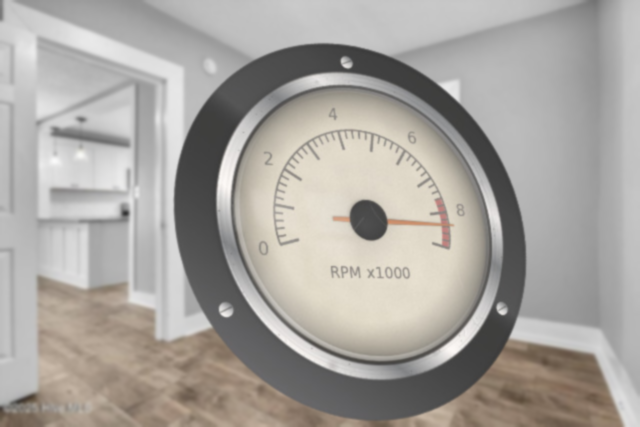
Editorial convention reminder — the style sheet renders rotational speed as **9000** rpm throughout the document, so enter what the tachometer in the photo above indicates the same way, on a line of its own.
**8400** rpm
